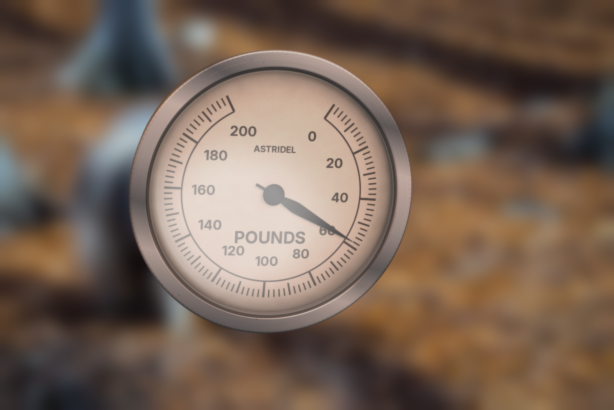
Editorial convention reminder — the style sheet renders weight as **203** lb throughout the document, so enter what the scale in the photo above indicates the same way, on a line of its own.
**58** lb
